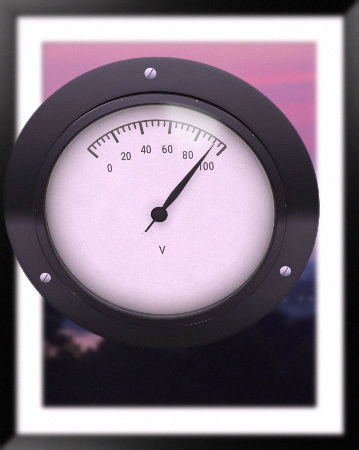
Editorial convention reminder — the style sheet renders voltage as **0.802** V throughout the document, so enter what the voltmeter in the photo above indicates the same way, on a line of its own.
**92** V
